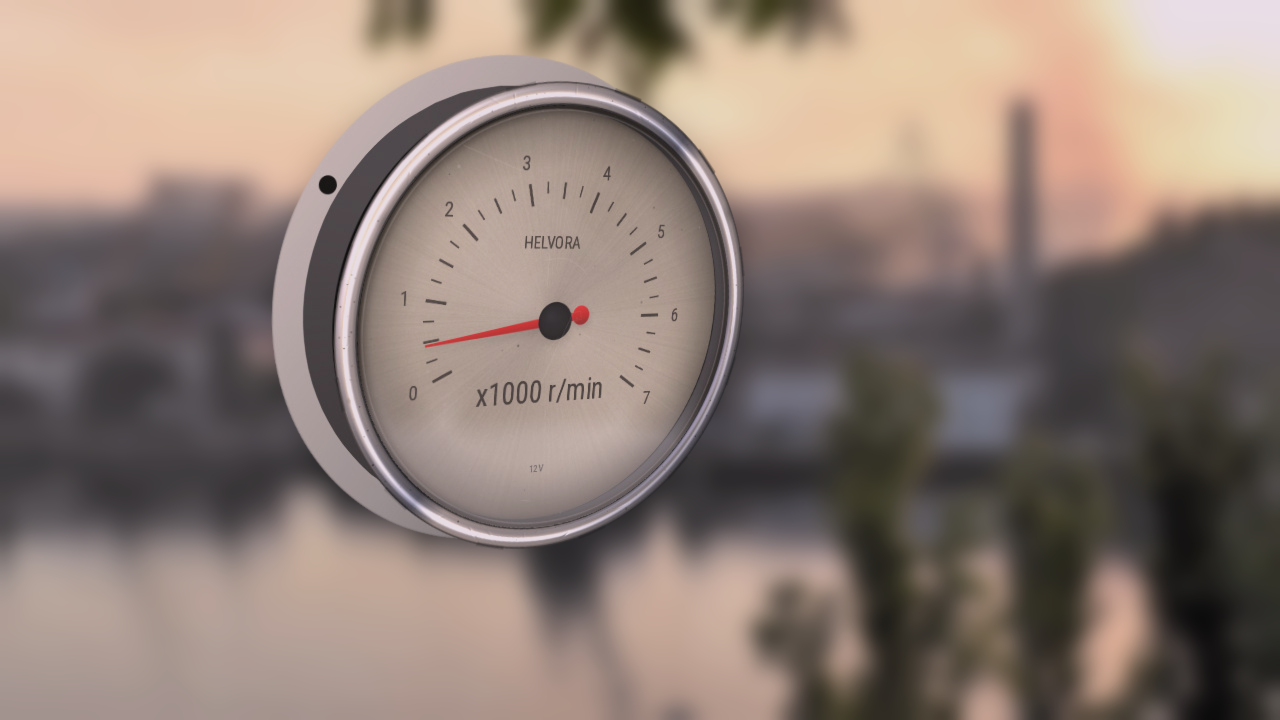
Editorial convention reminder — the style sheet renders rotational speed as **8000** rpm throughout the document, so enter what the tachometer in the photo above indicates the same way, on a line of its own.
**500** rpm
